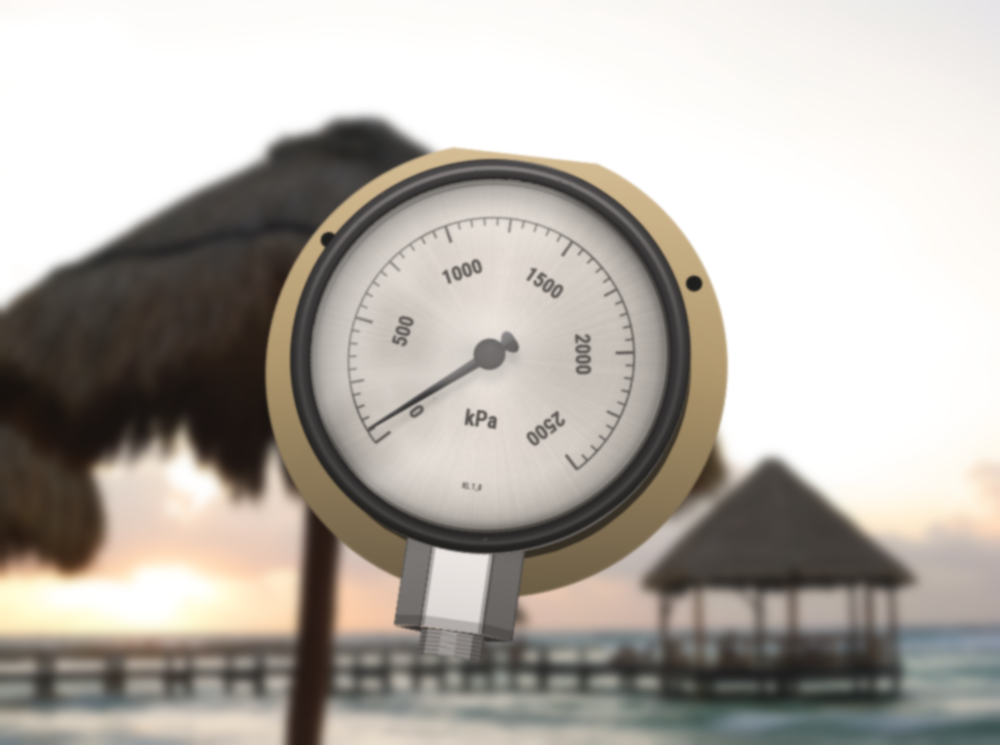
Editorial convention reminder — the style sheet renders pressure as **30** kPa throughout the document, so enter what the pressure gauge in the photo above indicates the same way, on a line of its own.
**50** kPa
